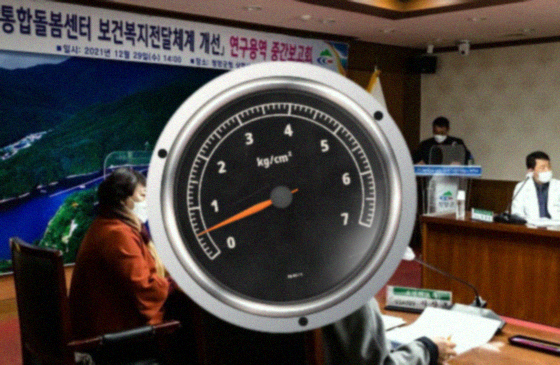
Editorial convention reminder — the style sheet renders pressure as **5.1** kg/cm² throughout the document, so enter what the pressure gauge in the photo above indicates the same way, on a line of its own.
**0.5** kg/cm²
